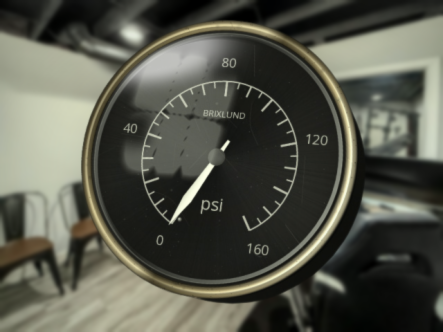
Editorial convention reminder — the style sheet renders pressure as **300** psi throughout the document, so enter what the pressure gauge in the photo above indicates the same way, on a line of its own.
**0** psi
